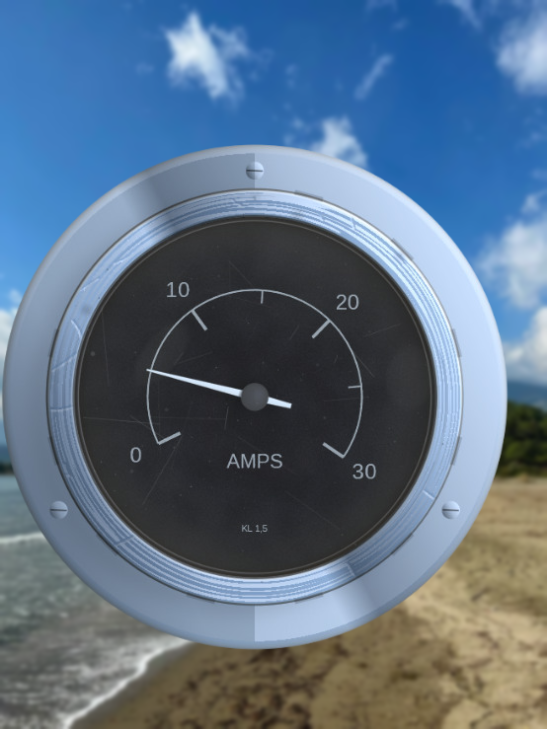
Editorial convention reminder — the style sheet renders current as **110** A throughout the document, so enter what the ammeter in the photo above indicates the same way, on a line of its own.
**5** A
